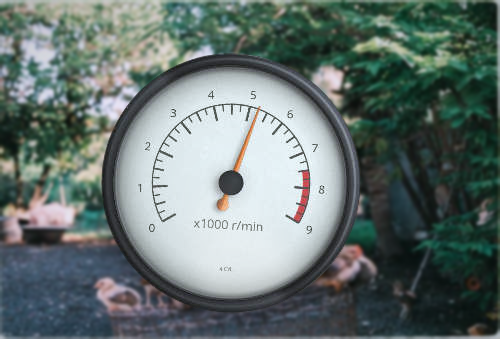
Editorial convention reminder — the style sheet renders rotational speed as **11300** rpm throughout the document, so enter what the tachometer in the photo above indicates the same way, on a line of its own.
**5250** rpm
